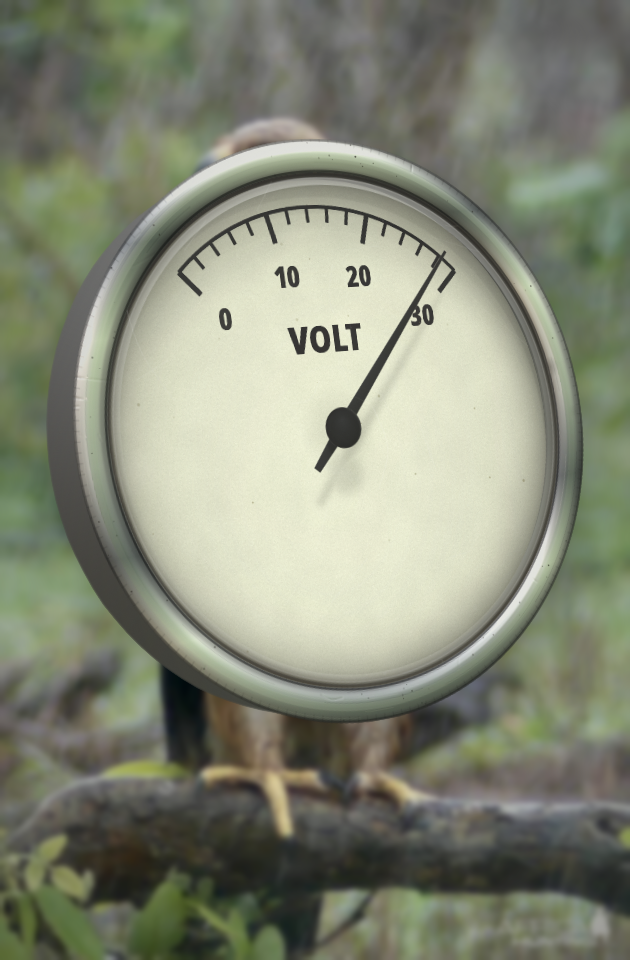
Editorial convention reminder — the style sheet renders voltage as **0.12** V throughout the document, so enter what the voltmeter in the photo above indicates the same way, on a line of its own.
**28** V
